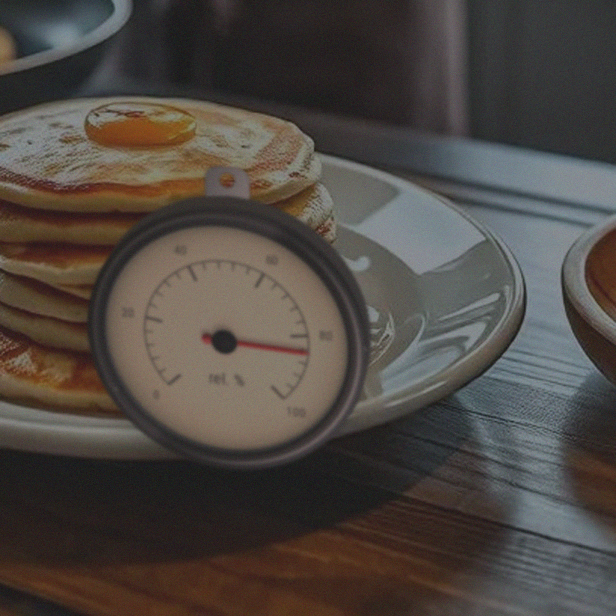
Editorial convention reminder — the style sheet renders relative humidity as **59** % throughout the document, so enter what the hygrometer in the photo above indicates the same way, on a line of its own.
**84** %
